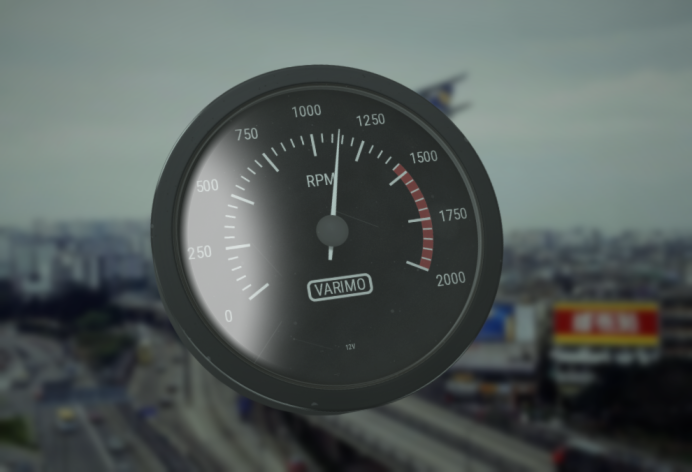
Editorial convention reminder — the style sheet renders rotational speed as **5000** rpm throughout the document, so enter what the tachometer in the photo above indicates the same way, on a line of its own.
**1125** rpm
